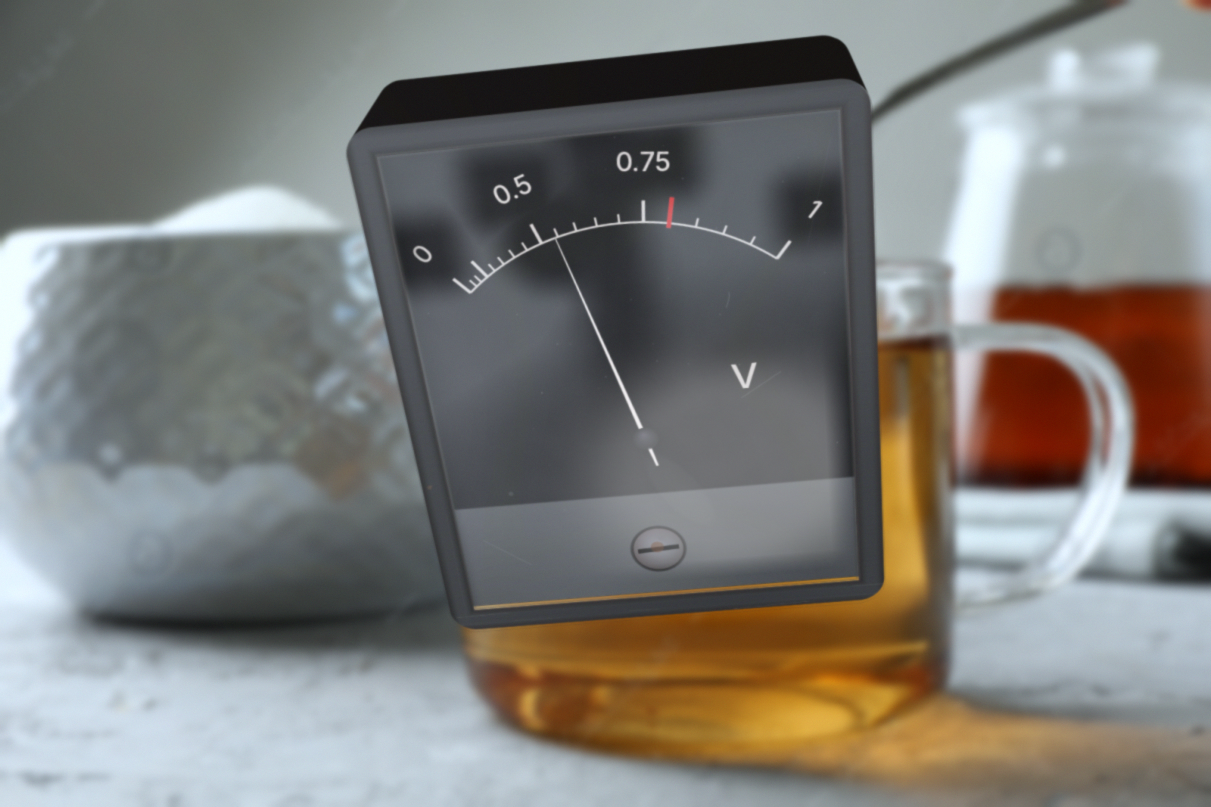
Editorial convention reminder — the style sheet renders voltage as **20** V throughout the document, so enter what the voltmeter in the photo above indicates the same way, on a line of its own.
**0.55** V
